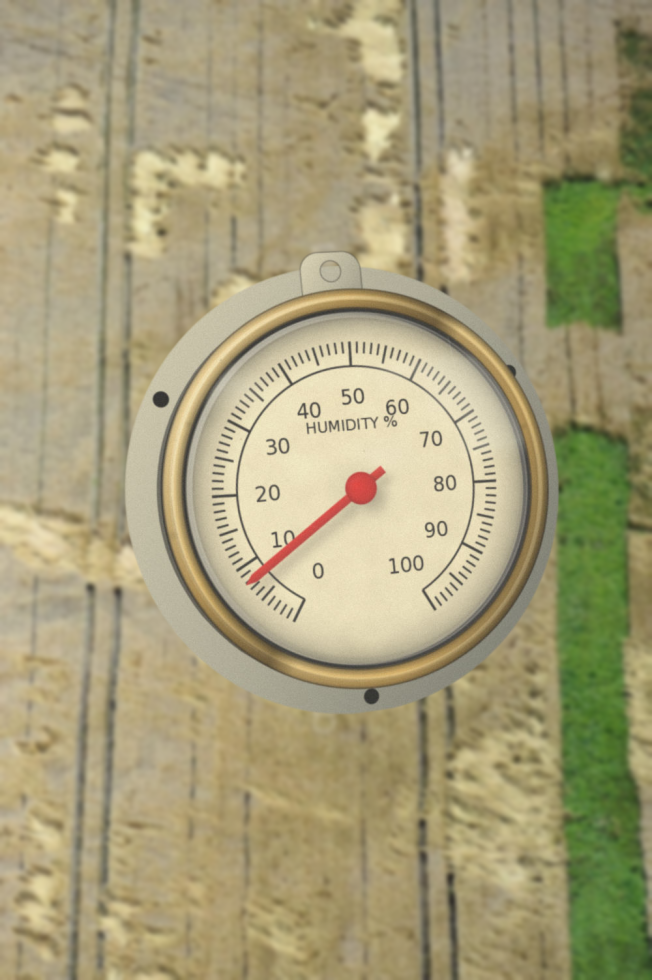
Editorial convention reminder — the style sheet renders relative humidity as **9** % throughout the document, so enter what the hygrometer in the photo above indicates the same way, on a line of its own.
**8** %
